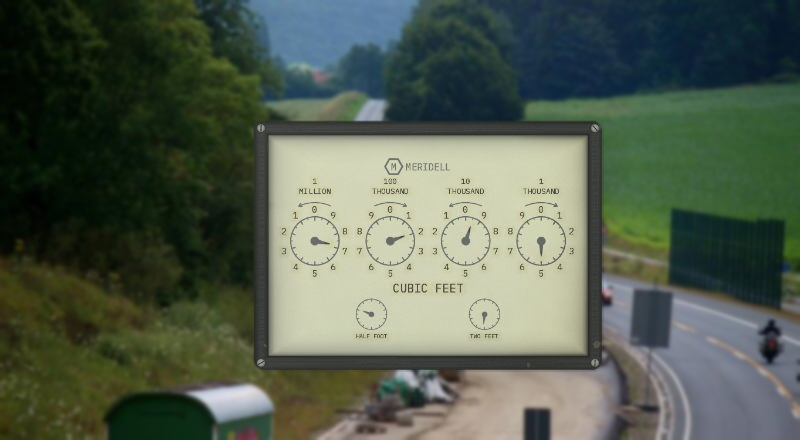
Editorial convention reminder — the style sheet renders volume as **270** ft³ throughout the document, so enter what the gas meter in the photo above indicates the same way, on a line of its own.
**719500** ft³
